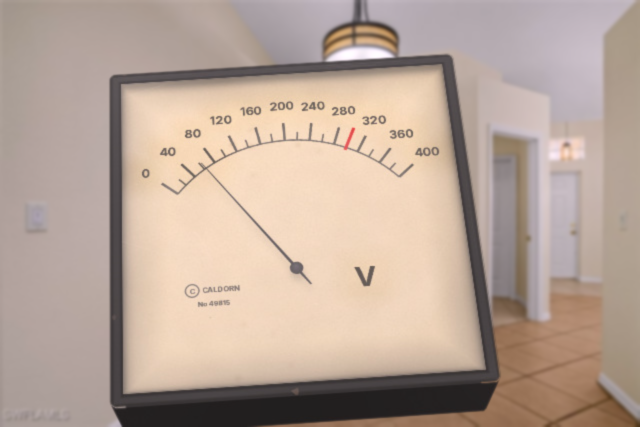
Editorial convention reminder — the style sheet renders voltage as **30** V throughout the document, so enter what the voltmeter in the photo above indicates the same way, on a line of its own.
**60** V
